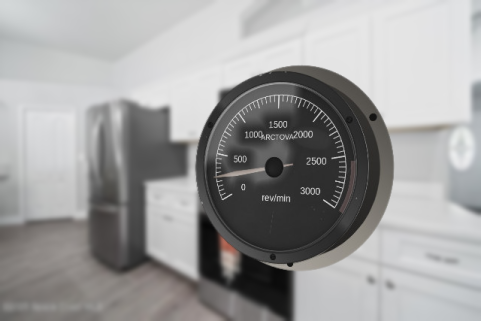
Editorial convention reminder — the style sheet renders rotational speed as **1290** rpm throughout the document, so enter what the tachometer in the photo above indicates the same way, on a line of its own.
**250** rpm
